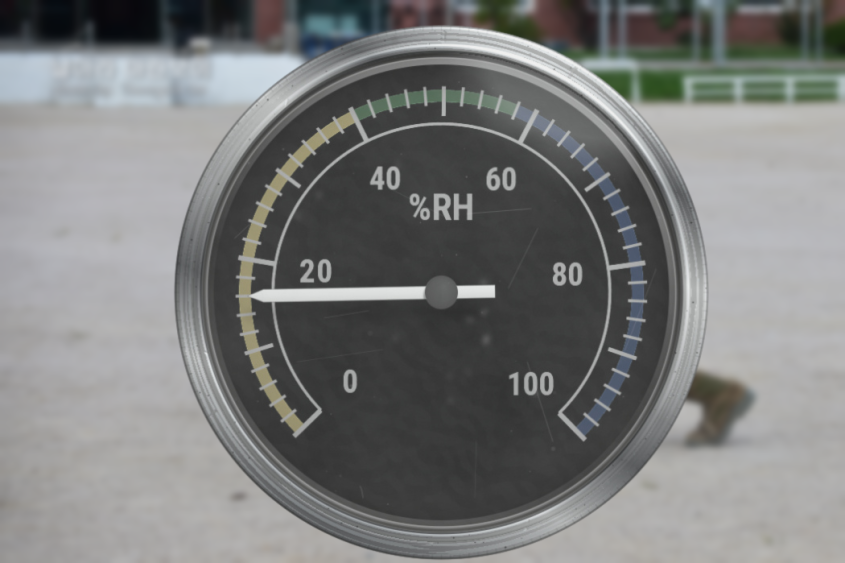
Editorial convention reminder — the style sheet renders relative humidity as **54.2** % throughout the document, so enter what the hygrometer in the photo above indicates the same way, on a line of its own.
**16** %
